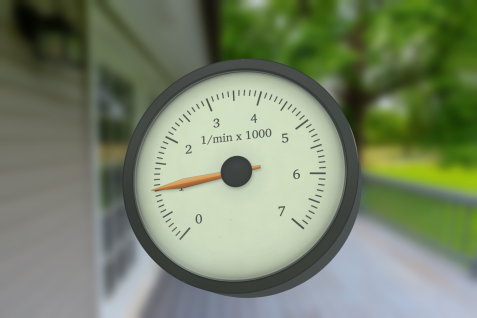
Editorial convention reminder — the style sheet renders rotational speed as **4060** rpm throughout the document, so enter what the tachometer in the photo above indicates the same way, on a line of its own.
**1000** rpm
